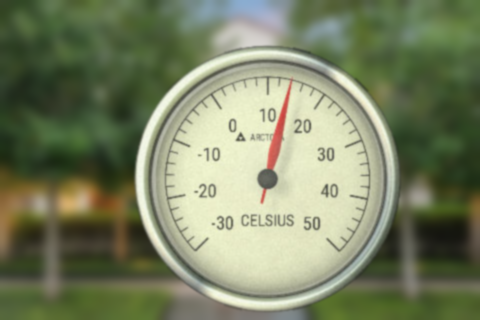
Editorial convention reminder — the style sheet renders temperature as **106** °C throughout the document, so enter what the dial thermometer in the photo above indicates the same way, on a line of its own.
**14** °C
